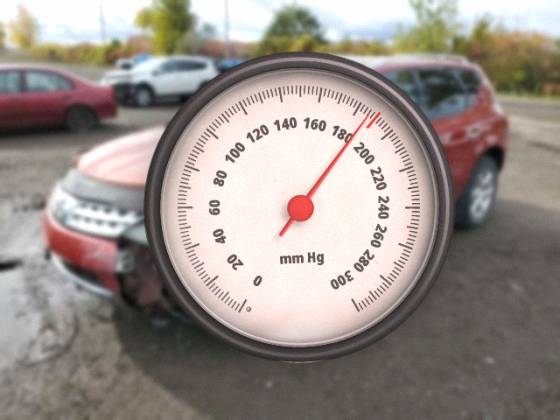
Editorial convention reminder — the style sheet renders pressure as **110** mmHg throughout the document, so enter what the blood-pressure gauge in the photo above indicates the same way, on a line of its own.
**186** mmHg
